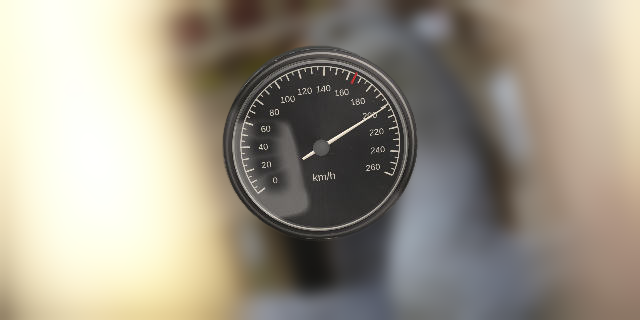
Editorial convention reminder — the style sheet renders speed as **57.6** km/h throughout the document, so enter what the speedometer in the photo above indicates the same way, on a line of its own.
**200** km/h
